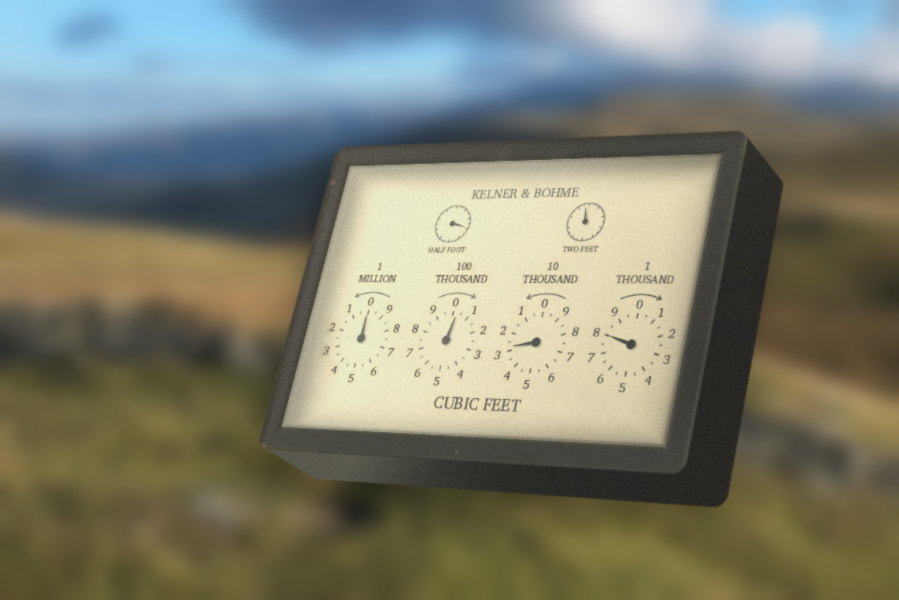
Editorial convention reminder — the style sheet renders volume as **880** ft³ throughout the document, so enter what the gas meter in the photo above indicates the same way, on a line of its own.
**2800** ft³
